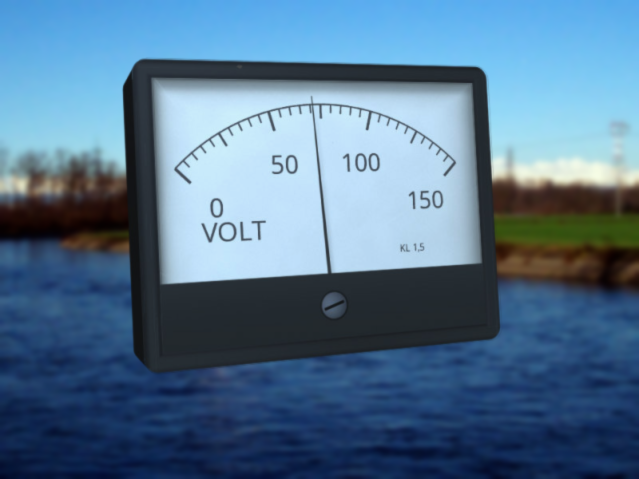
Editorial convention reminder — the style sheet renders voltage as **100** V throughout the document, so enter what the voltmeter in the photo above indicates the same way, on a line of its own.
**70** V
